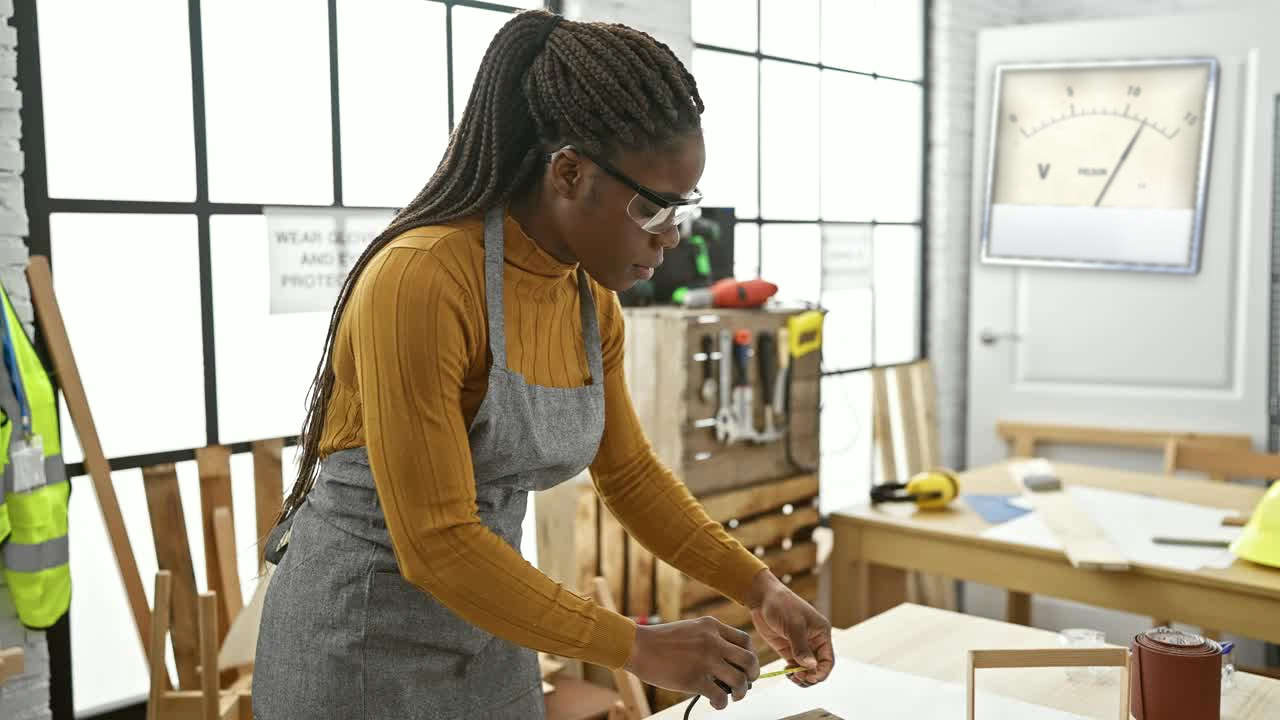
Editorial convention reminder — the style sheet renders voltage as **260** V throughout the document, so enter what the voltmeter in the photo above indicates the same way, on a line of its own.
**12** V
